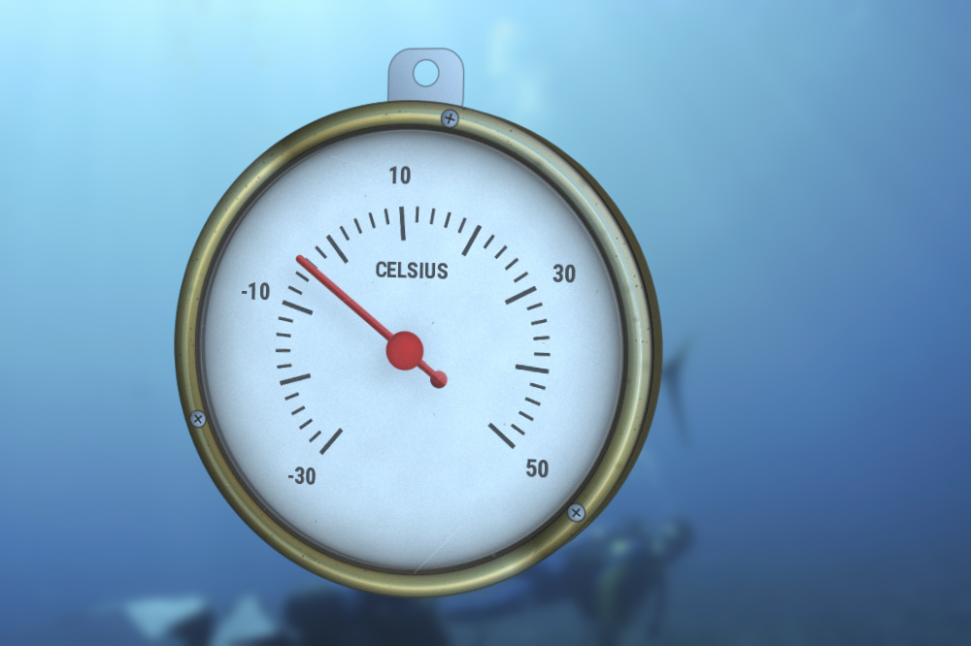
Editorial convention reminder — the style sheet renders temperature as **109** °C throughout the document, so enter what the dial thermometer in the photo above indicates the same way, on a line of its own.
**-4** °C
